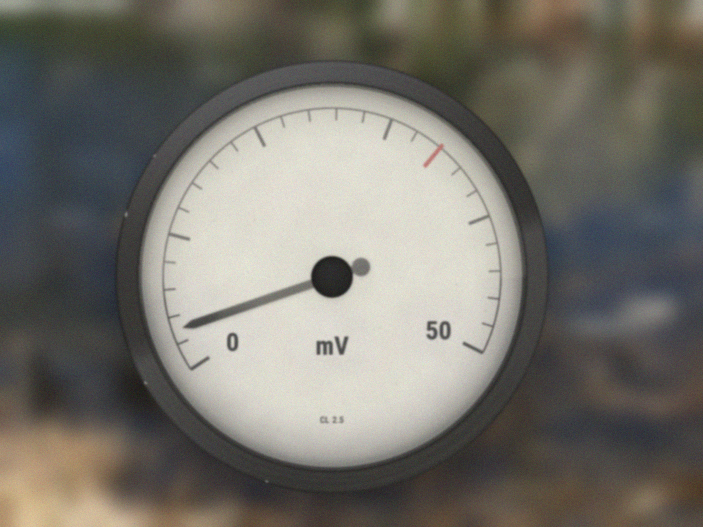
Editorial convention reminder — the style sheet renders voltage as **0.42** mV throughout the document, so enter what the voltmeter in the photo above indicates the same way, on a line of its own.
**3** mV
